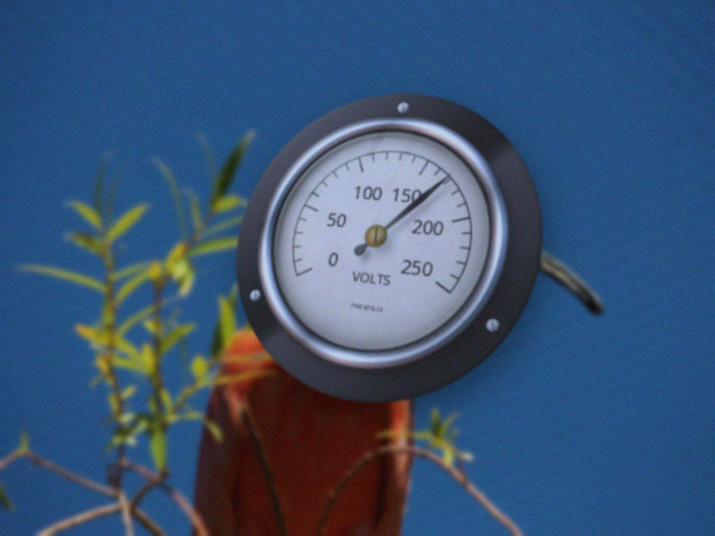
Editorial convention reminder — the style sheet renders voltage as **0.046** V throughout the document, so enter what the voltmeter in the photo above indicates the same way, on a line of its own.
**170** V
